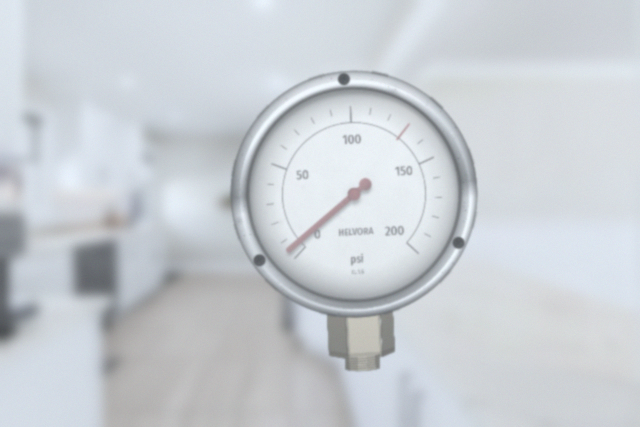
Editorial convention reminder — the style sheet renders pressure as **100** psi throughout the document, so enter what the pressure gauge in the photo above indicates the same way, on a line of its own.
**5** psi
